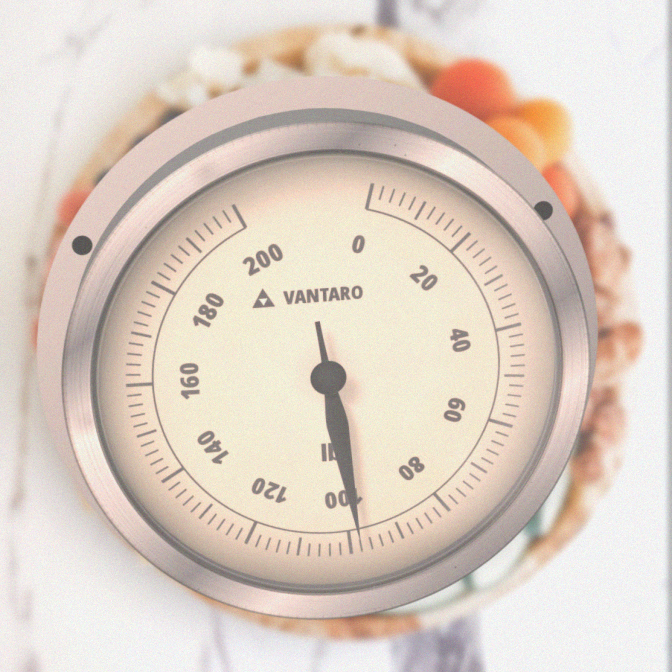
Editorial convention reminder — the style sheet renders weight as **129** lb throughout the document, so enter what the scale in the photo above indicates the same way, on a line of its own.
**98** lb
